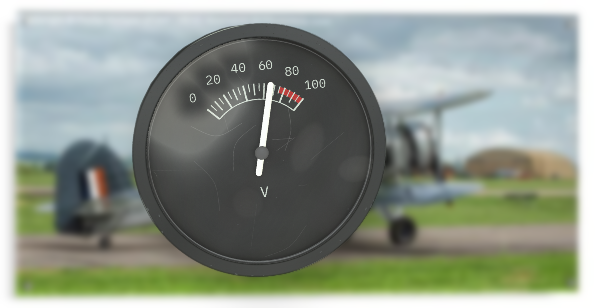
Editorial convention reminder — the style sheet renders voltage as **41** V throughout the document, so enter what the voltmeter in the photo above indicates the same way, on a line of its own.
**65** V
